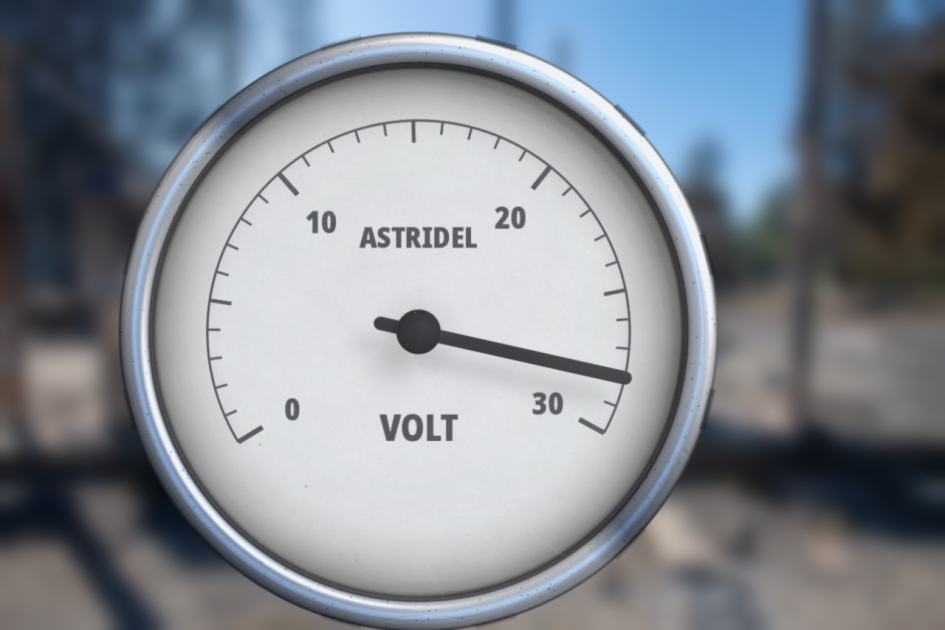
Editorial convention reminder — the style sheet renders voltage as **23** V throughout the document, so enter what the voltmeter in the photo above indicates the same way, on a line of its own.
**28** V
